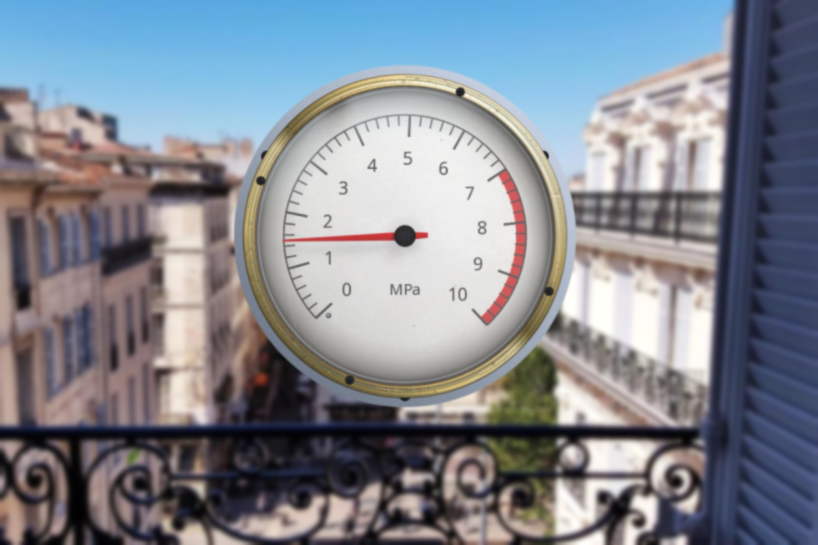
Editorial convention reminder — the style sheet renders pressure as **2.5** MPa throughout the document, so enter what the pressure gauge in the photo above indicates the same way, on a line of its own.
**1.5** MPa
